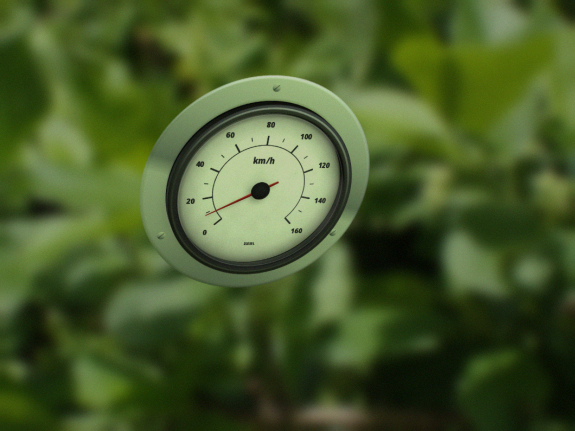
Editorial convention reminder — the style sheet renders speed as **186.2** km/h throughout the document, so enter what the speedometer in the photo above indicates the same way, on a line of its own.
**10** km/h
